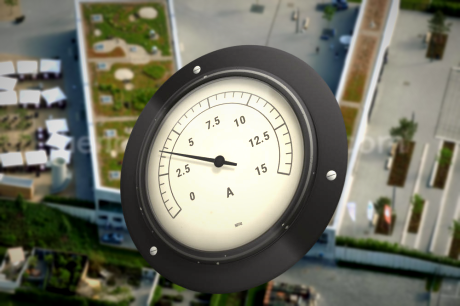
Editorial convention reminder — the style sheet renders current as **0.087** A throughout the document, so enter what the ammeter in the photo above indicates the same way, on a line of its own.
**3.75** A
